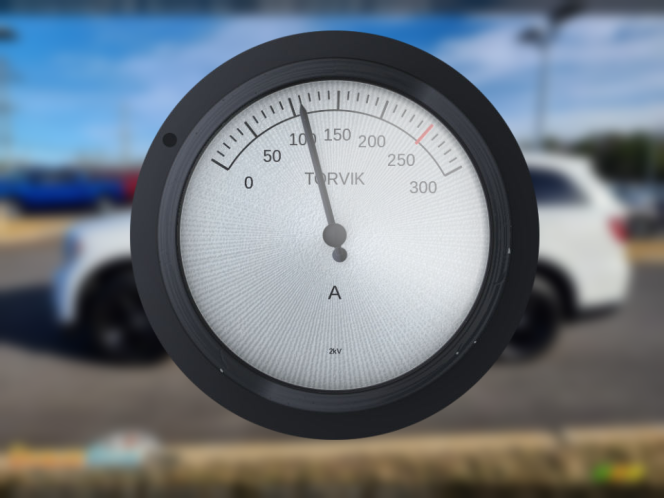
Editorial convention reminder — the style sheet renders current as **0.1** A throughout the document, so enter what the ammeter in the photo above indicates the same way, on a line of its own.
**110** A
